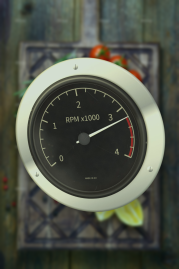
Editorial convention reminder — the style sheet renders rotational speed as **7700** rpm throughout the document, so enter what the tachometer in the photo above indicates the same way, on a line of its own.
**3200** rpm
